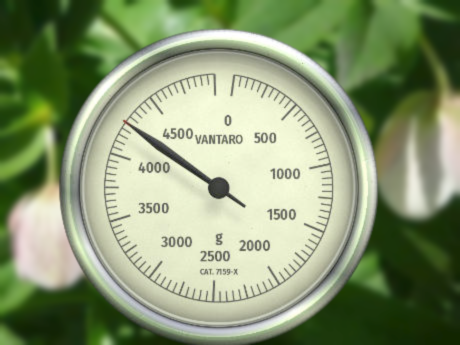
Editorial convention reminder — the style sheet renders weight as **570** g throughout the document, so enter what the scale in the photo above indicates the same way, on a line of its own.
**4250** g
